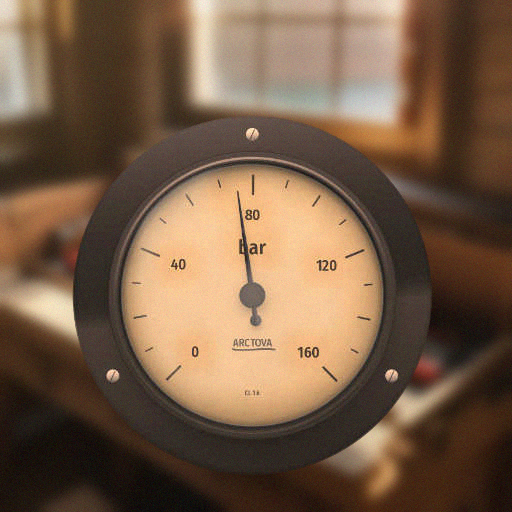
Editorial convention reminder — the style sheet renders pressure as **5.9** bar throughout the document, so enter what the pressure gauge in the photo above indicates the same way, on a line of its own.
**75** bar
